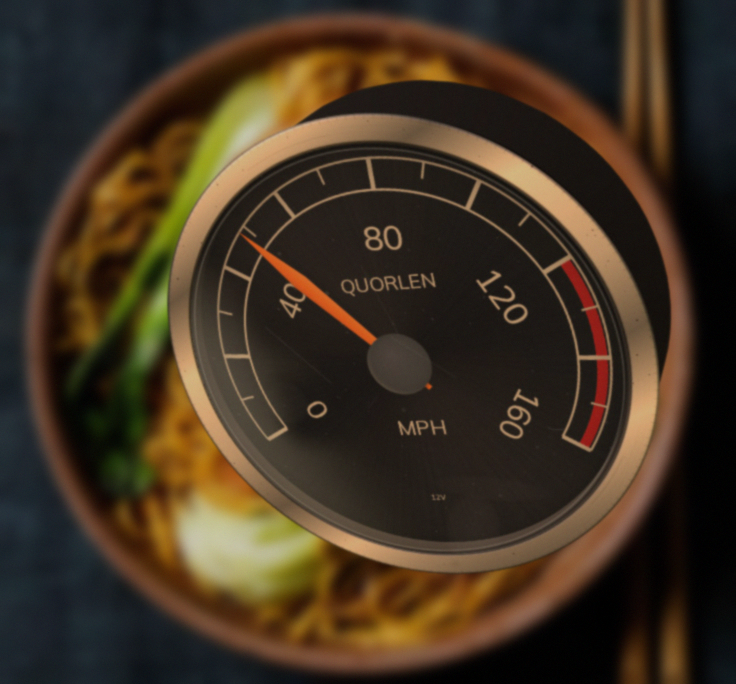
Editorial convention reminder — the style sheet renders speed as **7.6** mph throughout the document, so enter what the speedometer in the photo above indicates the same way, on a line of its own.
**50** mph
